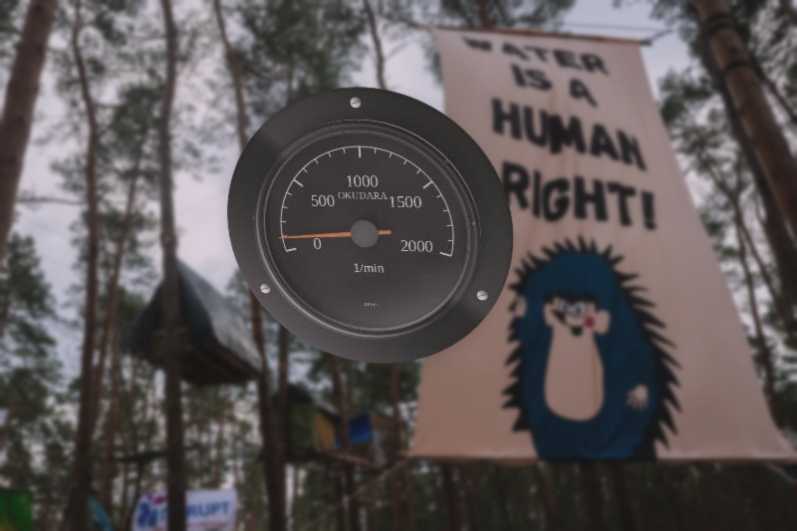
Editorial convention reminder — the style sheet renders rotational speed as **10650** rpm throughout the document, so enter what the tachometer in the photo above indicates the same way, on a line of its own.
**100** rpm
